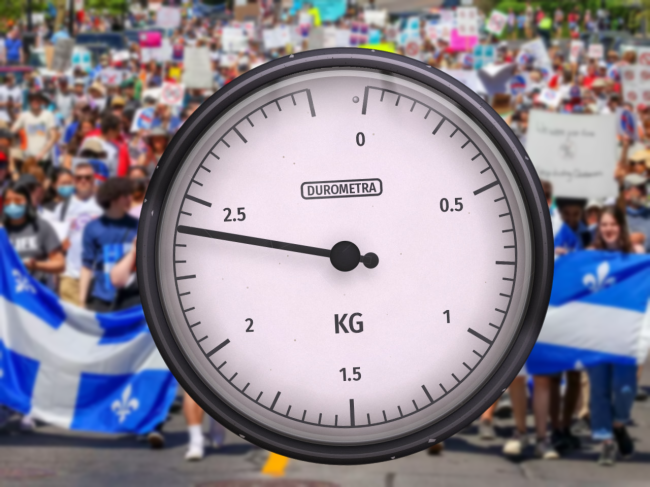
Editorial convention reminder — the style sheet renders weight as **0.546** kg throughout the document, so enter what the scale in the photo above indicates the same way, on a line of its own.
**2.4** kg
